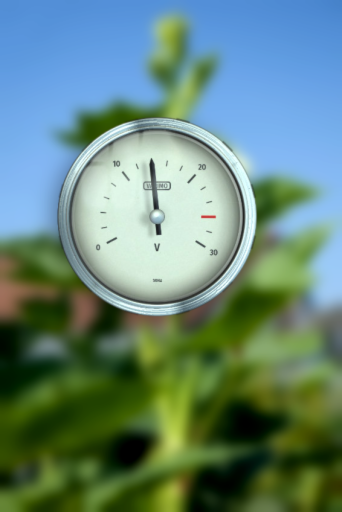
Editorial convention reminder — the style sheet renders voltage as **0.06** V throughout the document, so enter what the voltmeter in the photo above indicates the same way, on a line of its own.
**14** V
